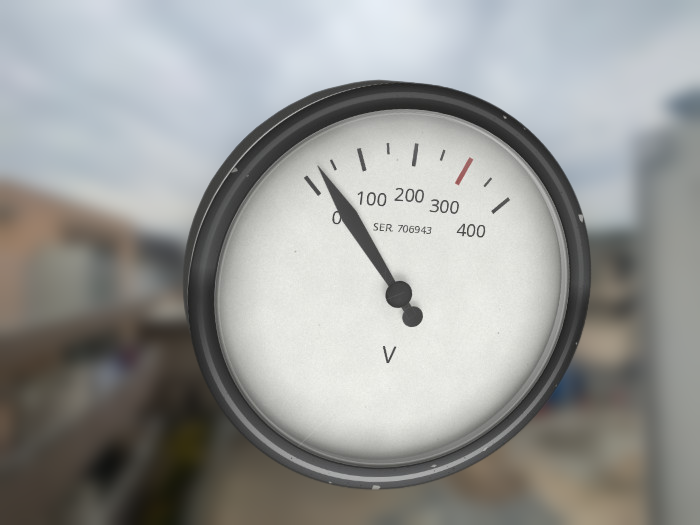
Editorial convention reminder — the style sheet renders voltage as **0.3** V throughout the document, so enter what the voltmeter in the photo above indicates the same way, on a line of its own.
**25** V
